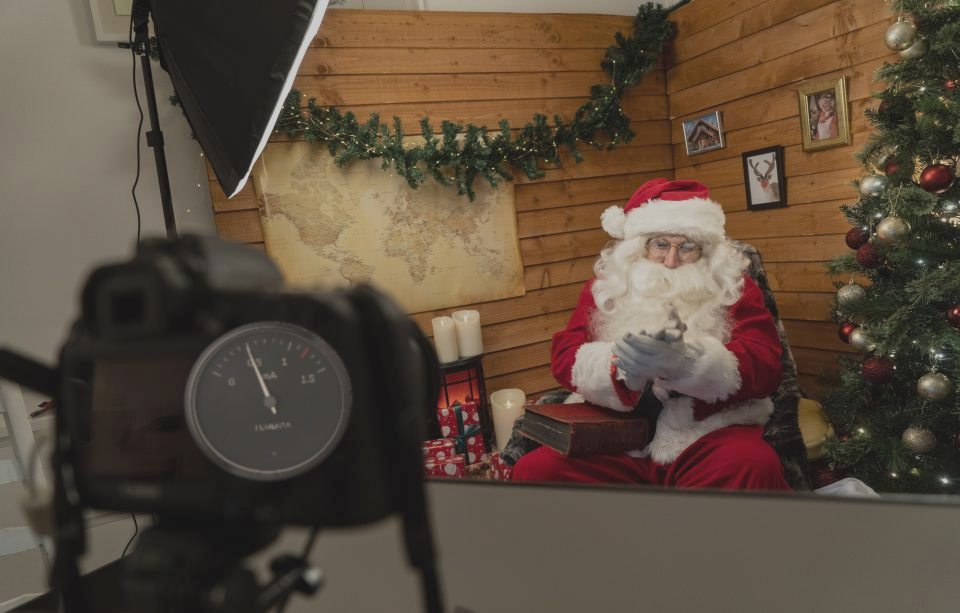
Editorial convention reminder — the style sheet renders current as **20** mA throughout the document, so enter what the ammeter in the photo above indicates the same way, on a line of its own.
**0.5** mA
